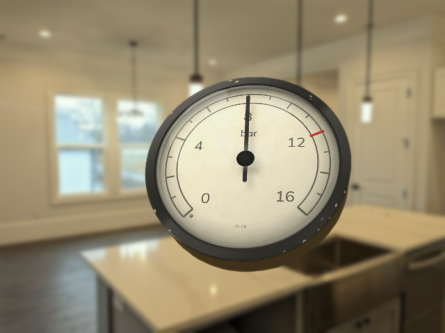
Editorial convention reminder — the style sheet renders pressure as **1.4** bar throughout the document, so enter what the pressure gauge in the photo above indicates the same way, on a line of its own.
**8** bar
